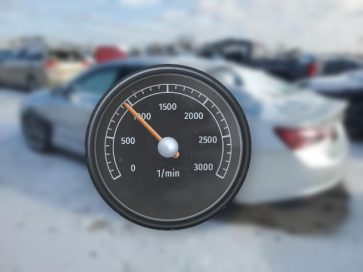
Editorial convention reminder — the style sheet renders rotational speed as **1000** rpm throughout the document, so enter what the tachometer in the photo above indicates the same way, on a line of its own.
**950** rpm
